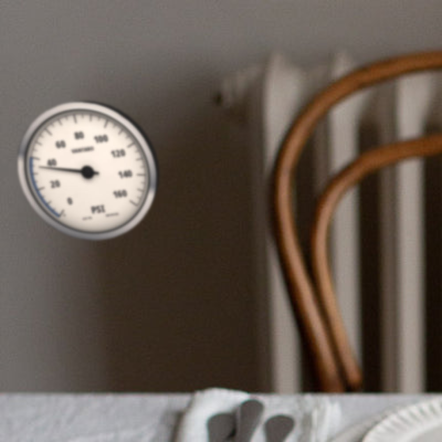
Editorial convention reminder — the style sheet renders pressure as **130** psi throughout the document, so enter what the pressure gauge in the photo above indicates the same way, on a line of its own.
**35** psi
